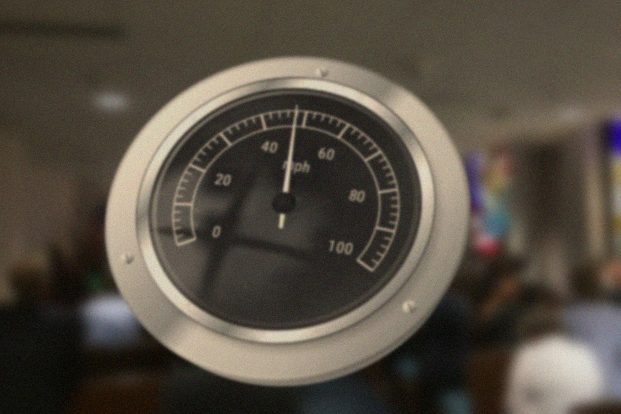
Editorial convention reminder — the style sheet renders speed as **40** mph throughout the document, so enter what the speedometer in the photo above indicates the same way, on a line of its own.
**48** mph
